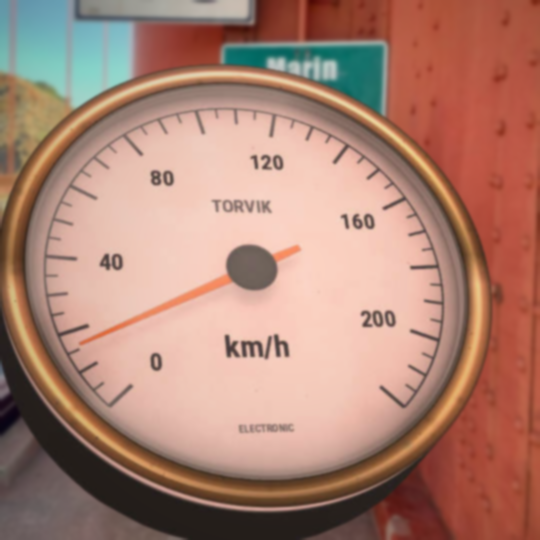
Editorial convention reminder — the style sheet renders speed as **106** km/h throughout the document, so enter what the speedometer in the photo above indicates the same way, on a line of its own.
**15** km/h
